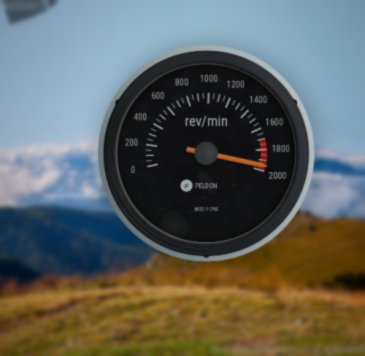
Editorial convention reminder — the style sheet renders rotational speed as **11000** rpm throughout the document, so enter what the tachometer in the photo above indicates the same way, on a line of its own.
**1950** rpm
